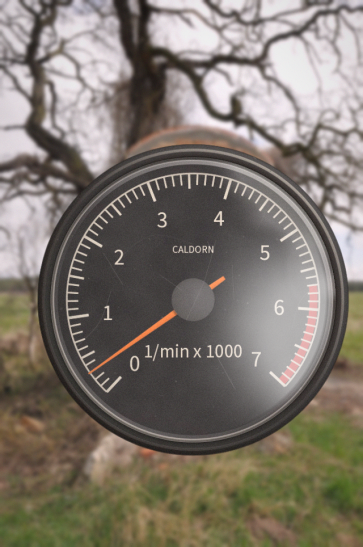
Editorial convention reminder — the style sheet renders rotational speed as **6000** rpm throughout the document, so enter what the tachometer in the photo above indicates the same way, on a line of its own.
**300** rpm
